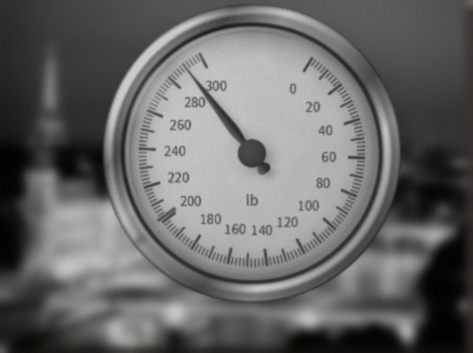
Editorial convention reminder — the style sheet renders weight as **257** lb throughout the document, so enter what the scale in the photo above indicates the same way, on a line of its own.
**290** lb
